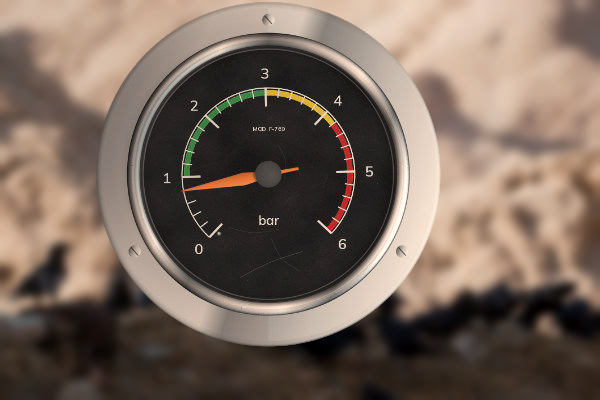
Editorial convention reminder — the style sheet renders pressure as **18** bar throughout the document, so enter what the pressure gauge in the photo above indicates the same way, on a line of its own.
**0.8** bar
